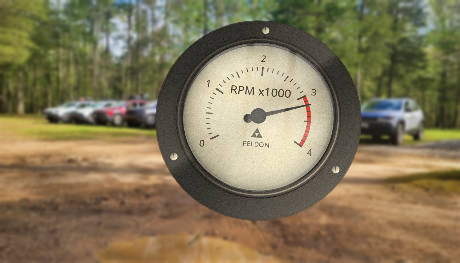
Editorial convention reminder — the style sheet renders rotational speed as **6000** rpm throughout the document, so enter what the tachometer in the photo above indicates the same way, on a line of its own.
**3200** rpm
